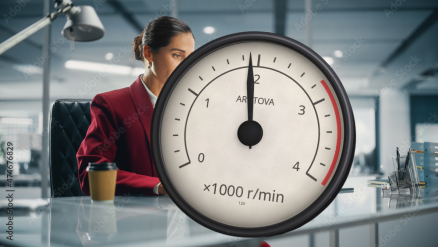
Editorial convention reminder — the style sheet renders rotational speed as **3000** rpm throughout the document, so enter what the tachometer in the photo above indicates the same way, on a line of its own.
**1900** rpm
